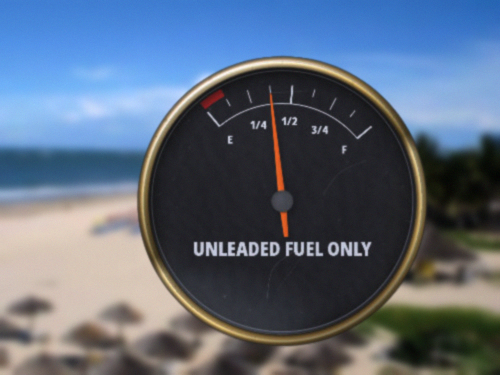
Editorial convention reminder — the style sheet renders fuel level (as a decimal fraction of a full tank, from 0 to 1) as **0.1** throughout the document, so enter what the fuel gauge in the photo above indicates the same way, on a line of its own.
**0.375**
